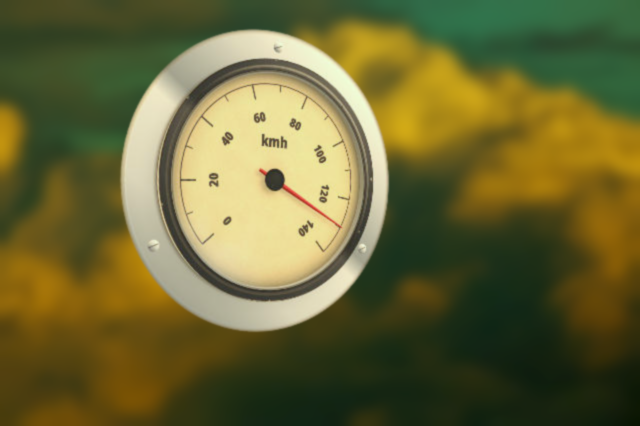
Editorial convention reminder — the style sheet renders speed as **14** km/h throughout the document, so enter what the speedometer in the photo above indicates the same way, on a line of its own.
**130** km/h
